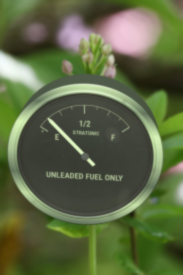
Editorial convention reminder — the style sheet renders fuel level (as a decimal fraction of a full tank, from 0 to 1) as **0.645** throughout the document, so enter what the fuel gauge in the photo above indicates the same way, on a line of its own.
**0.125**
